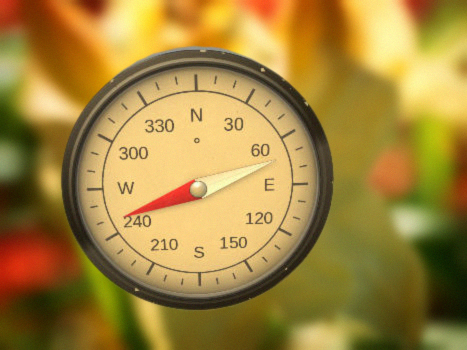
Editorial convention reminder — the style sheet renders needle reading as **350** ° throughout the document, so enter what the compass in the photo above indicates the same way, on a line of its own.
**250** °
